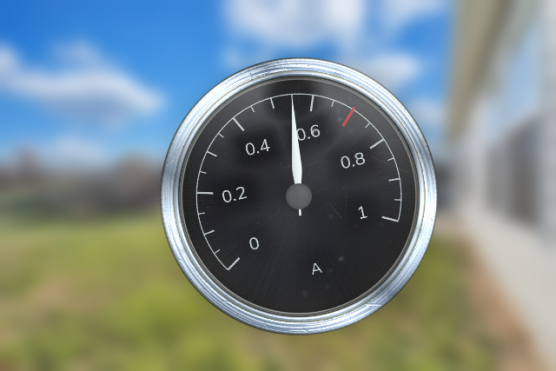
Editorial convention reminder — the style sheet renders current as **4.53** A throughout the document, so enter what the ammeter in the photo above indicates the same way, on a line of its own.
**0.55** A
